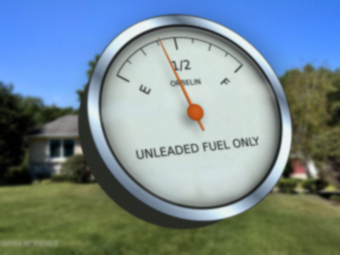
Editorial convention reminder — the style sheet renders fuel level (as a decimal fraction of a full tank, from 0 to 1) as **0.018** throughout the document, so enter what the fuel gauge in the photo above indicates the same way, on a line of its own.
**0.375**
